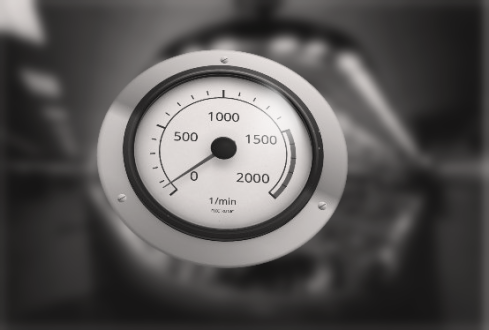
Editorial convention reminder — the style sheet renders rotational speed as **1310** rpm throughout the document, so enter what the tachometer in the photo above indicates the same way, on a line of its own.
**50** rpm
